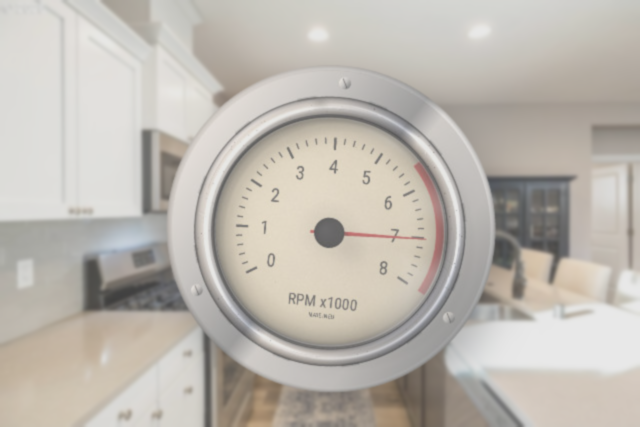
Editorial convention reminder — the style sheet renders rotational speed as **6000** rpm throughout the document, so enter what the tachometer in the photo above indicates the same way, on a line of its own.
**7000** rpm
